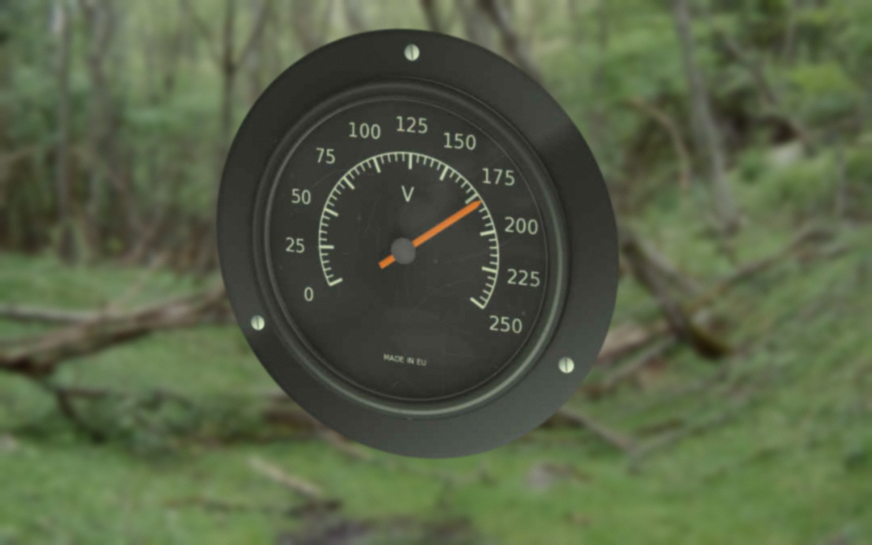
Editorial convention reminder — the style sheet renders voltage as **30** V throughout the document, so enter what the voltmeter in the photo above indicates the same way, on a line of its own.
**180** V
